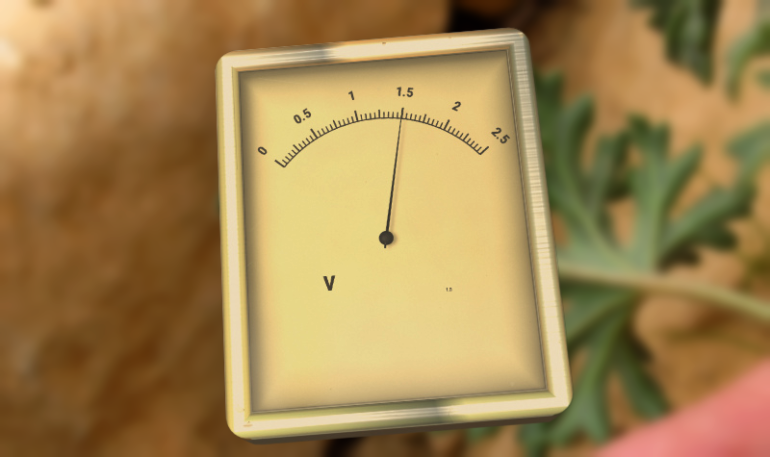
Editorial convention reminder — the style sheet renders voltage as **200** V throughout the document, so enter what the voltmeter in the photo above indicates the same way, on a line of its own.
**1.5** V
